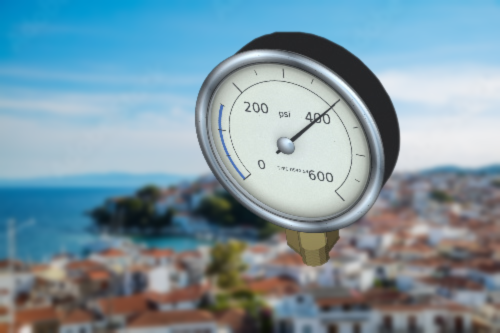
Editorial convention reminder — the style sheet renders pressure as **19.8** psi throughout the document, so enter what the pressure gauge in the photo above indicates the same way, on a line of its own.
**400** psi
